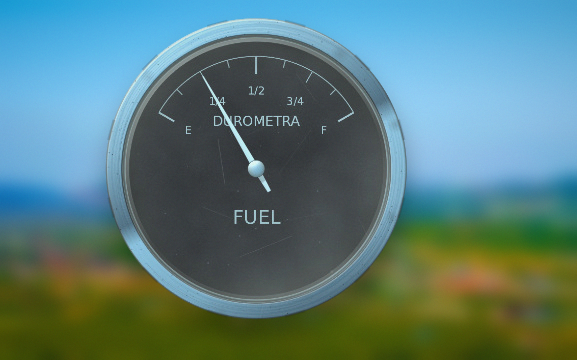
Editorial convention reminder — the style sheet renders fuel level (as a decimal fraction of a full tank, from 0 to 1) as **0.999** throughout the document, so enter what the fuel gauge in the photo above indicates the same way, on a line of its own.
**0.25**
